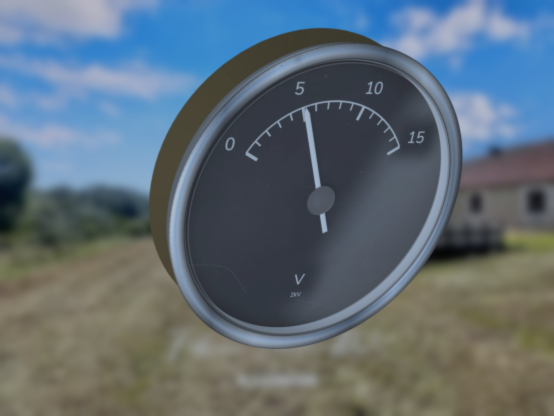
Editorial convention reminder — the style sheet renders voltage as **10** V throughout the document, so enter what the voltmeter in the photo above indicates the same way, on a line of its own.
**5** V
